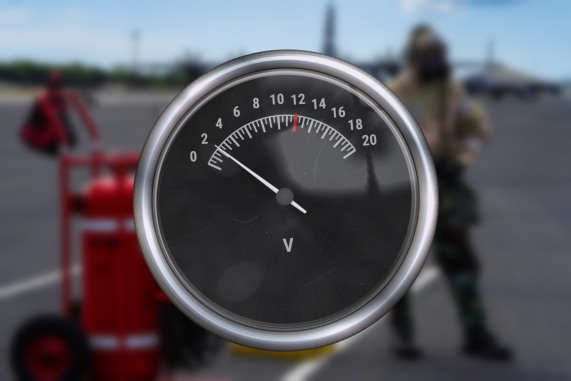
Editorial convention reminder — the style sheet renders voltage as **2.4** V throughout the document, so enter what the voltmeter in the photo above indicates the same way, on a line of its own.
**2** V
